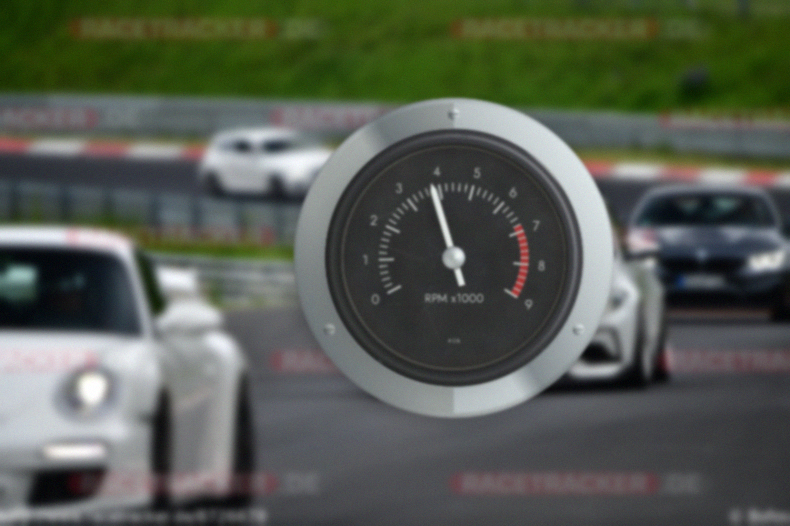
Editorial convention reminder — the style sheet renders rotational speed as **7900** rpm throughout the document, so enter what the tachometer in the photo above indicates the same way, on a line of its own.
**3800** rpm
